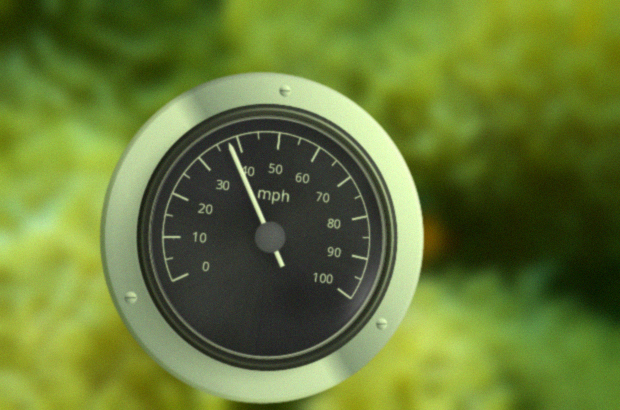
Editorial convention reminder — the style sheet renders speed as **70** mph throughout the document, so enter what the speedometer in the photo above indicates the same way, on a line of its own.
**37.5** mph
